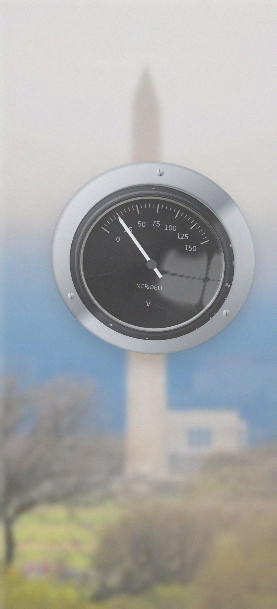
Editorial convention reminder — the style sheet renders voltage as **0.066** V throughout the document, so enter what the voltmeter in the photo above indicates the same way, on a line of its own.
**25** V
